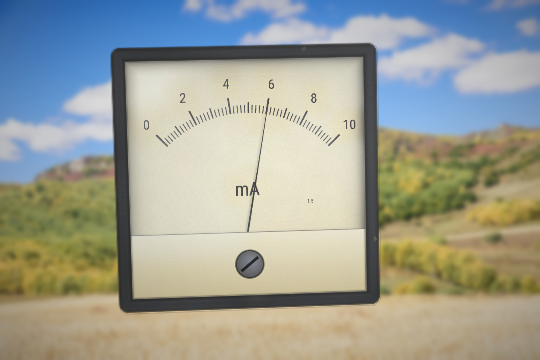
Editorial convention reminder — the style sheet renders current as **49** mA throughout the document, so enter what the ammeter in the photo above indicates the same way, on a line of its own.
**6** mA
